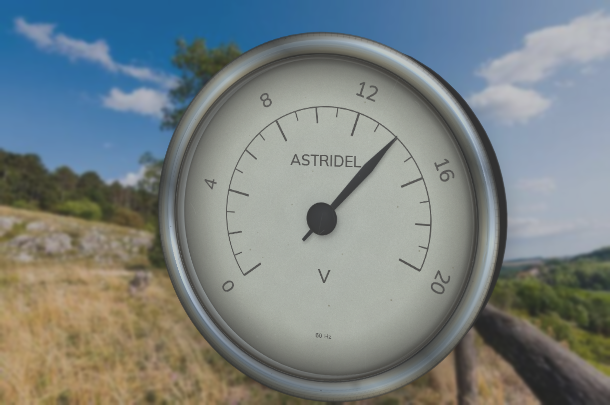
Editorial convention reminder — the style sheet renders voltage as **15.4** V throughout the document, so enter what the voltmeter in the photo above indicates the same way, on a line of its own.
**14** V
